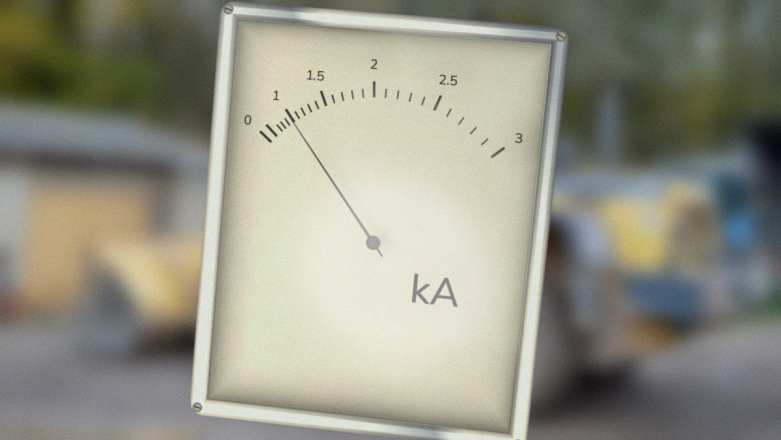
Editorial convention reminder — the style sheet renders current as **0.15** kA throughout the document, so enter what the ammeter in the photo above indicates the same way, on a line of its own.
**1** kA
